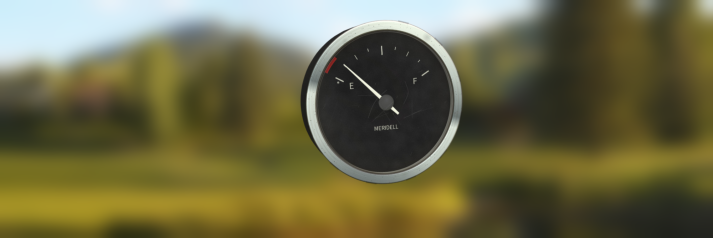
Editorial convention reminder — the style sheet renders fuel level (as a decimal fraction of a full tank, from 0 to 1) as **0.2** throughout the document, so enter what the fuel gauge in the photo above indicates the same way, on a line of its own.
**0.125**
